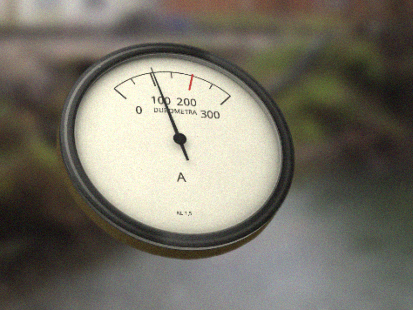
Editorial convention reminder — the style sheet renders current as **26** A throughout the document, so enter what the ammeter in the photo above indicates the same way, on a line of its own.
**100** A
